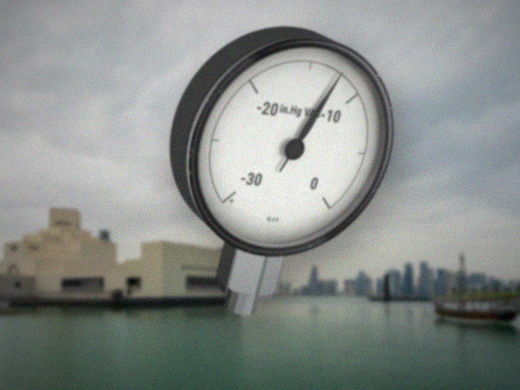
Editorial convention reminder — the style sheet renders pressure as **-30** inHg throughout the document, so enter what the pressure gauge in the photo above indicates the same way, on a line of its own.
**-12.5** inHg
